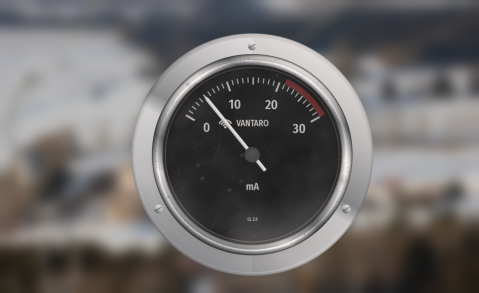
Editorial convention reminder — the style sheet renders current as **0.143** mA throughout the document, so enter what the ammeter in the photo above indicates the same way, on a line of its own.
**5** mA
